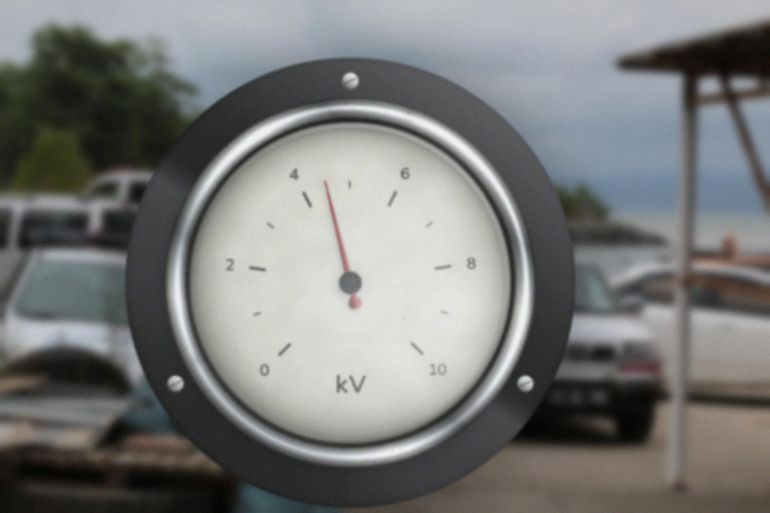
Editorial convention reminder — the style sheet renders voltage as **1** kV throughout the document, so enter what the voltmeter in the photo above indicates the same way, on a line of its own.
**4.5** kV
